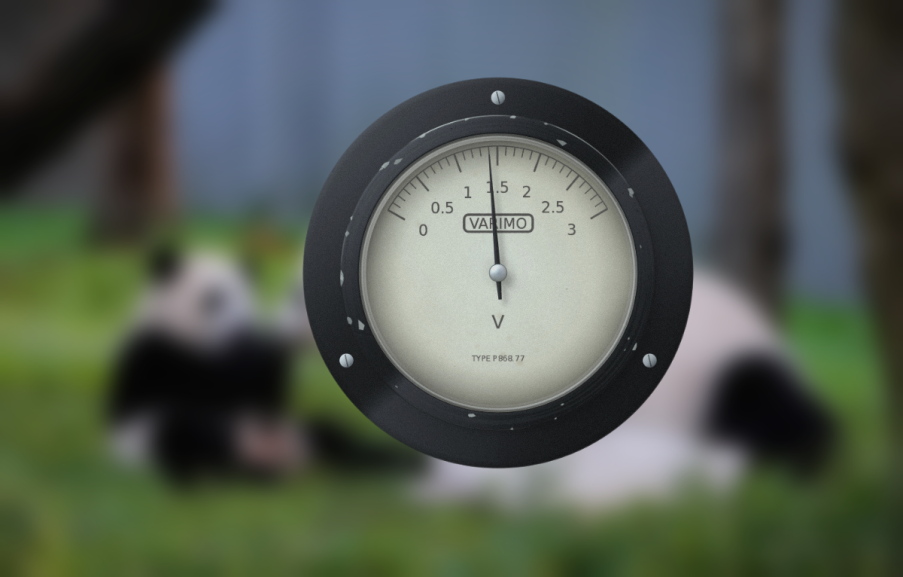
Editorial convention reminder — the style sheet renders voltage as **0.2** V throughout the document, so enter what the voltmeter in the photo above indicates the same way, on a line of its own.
**1.4** V
